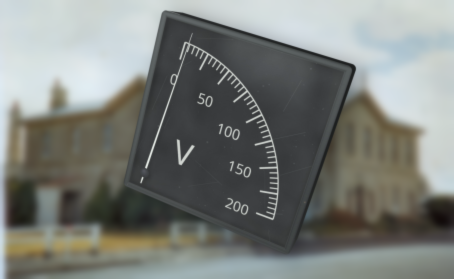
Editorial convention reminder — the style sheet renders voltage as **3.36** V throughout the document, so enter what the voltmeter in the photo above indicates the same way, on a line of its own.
**5** V
